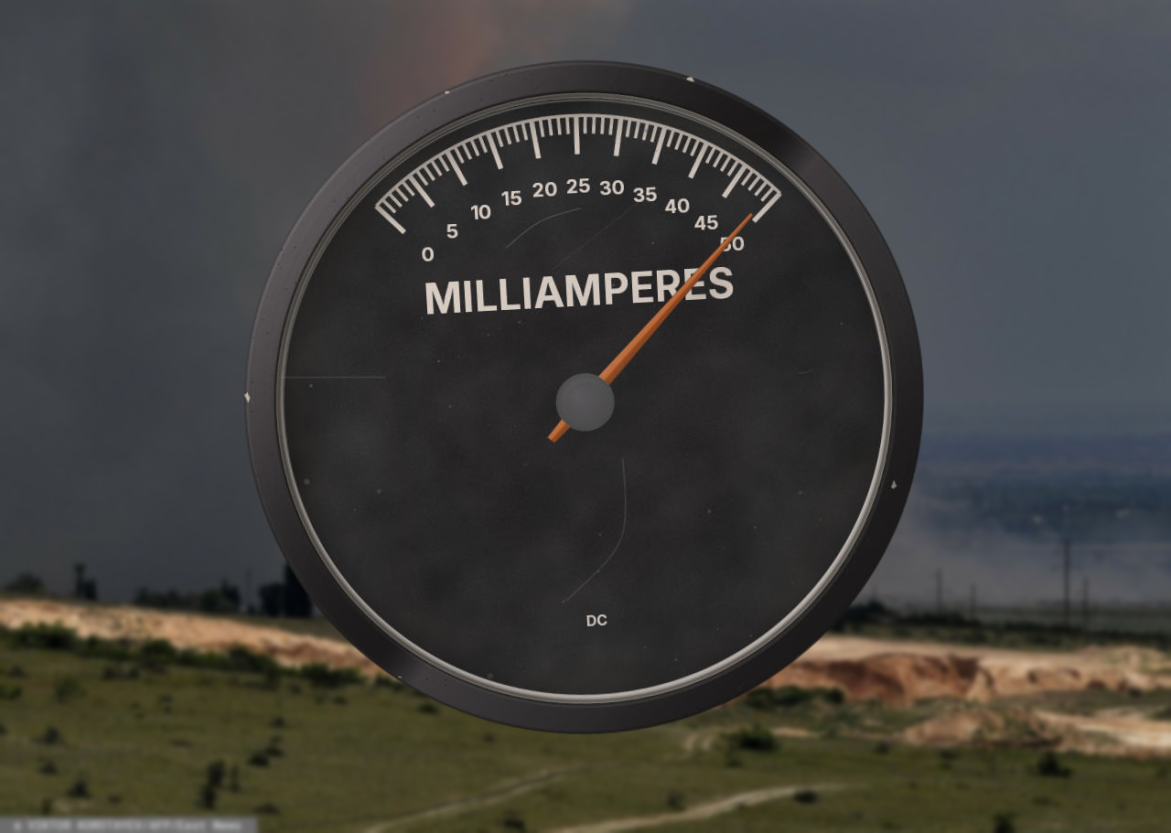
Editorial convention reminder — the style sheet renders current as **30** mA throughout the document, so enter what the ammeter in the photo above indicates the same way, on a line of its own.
**49** mA
